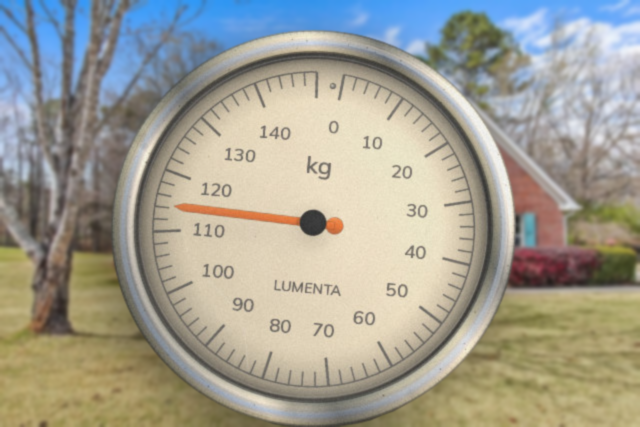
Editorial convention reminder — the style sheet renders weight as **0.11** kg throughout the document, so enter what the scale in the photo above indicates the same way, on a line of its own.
**114** kg
